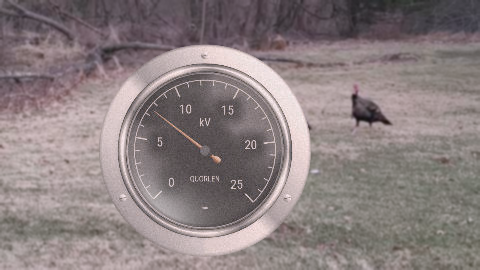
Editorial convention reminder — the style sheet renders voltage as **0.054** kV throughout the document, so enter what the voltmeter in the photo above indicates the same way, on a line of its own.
**7.5** kV
